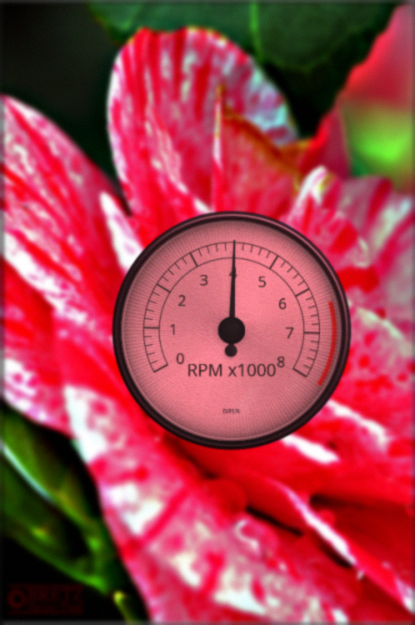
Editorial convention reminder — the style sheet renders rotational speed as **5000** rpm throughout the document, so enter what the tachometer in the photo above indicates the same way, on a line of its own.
**4000** rpm
